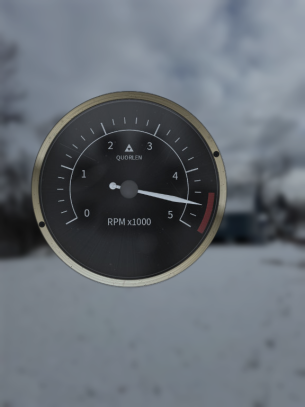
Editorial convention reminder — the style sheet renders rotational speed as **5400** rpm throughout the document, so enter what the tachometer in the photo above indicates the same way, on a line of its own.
**4600** rpm
